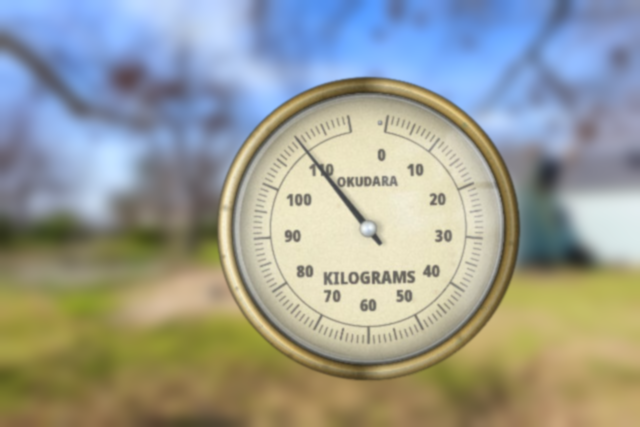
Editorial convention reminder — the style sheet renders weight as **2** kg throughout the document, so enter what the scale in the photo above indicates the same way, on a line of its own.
**110** kg
